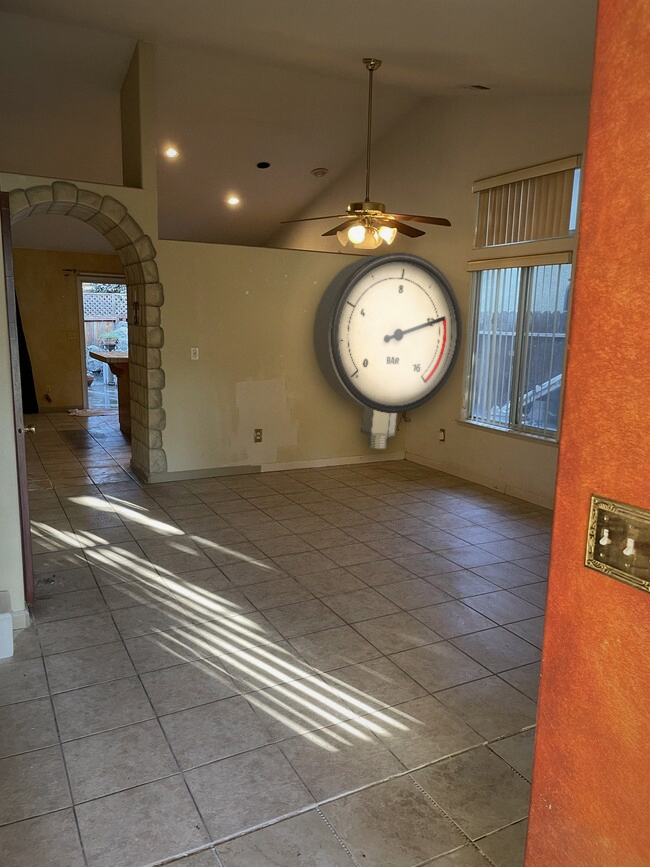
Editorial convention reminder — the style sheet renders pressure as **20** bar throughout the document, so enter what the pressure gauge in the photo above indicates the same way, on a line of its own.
**12** bar
